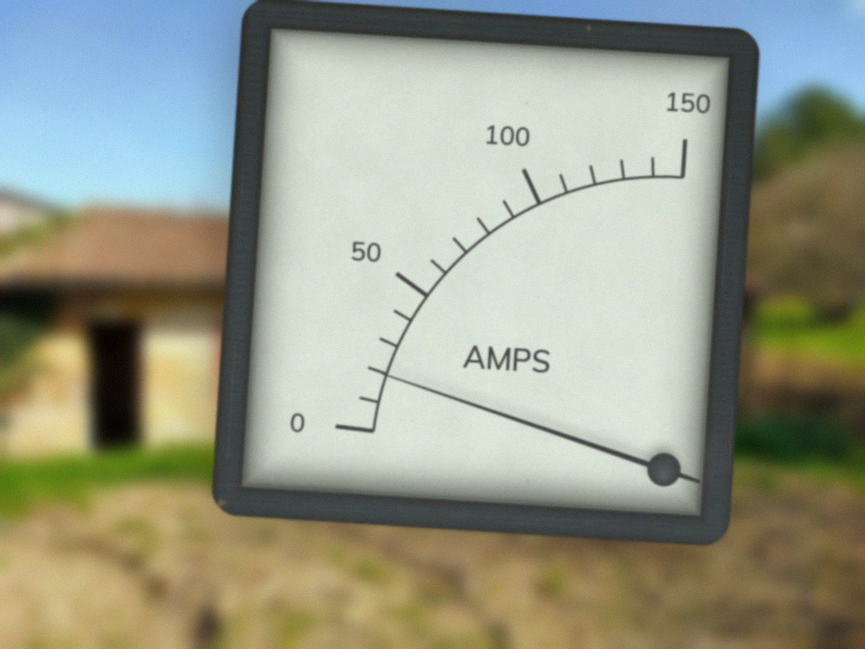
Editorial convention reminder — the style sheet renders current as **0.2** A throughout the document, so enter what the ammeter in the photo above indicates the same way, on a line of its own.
**20** A
